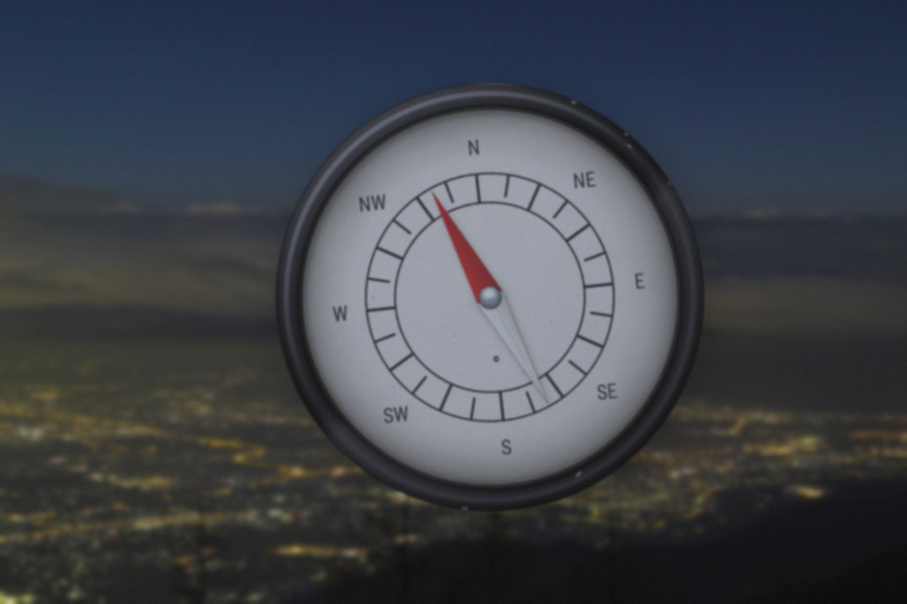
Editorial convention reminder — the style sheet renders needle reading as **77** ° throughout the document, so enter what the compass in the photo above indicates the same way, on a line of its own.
**337.5** °
